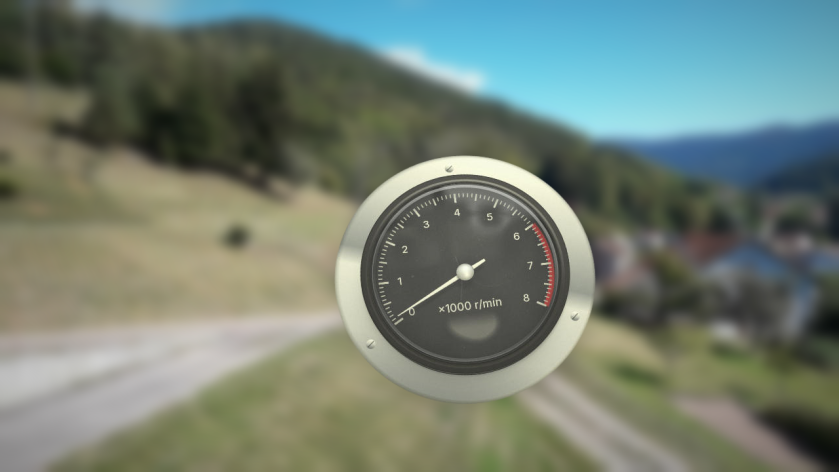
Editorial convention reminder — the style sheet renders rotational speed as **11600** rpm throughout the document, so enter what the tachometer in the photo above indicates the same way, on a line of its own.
**100** rpm
